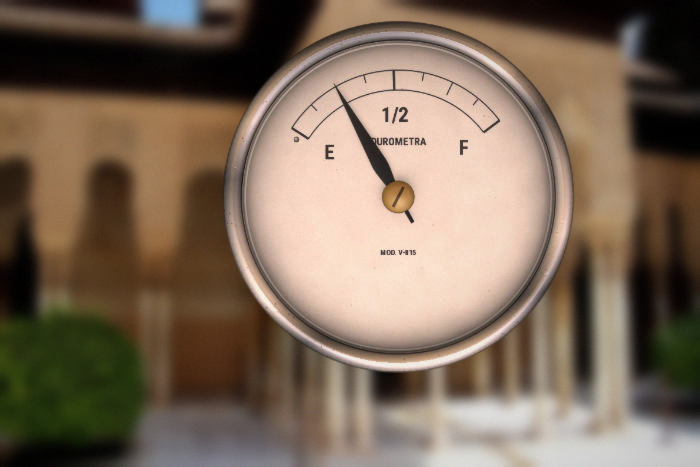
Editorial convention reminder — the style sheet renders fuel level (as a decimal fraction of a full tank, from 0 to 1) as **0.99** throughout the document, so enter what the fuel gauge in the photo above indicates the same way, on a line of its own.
**0.25**
